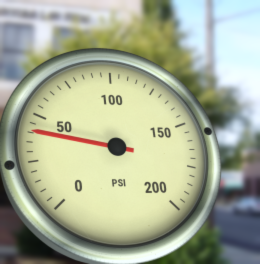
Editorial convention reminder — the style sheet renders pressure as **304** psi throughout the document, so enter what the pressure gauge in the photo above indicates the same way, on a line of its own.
**40** psi
